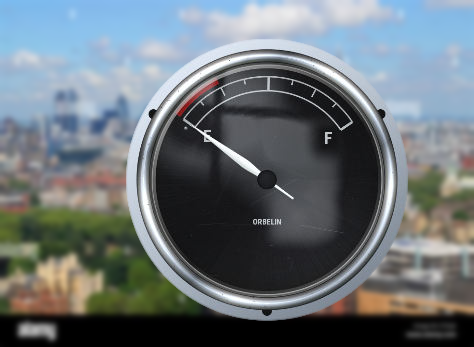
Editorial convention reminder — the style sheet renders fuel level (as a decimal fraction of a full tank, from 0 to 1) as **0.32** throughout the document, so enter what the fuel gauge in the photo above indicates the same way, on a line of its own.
**0**
